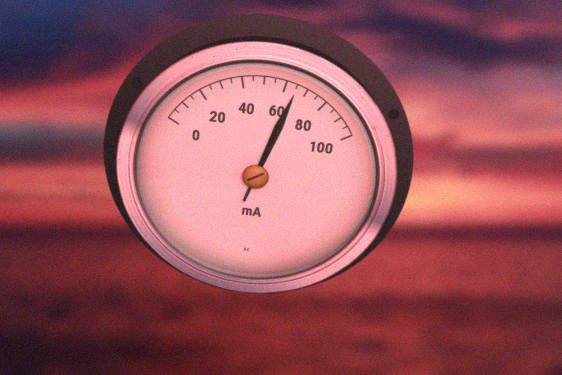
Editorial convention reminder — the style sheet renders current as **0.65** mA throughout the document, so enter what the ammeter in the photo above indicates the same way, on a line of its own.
**65** mA
